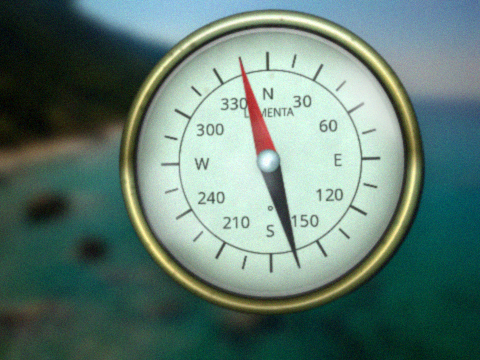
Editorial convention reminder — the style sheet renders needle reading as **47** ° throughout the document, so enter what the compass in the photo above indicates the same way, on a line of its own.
**345** °
